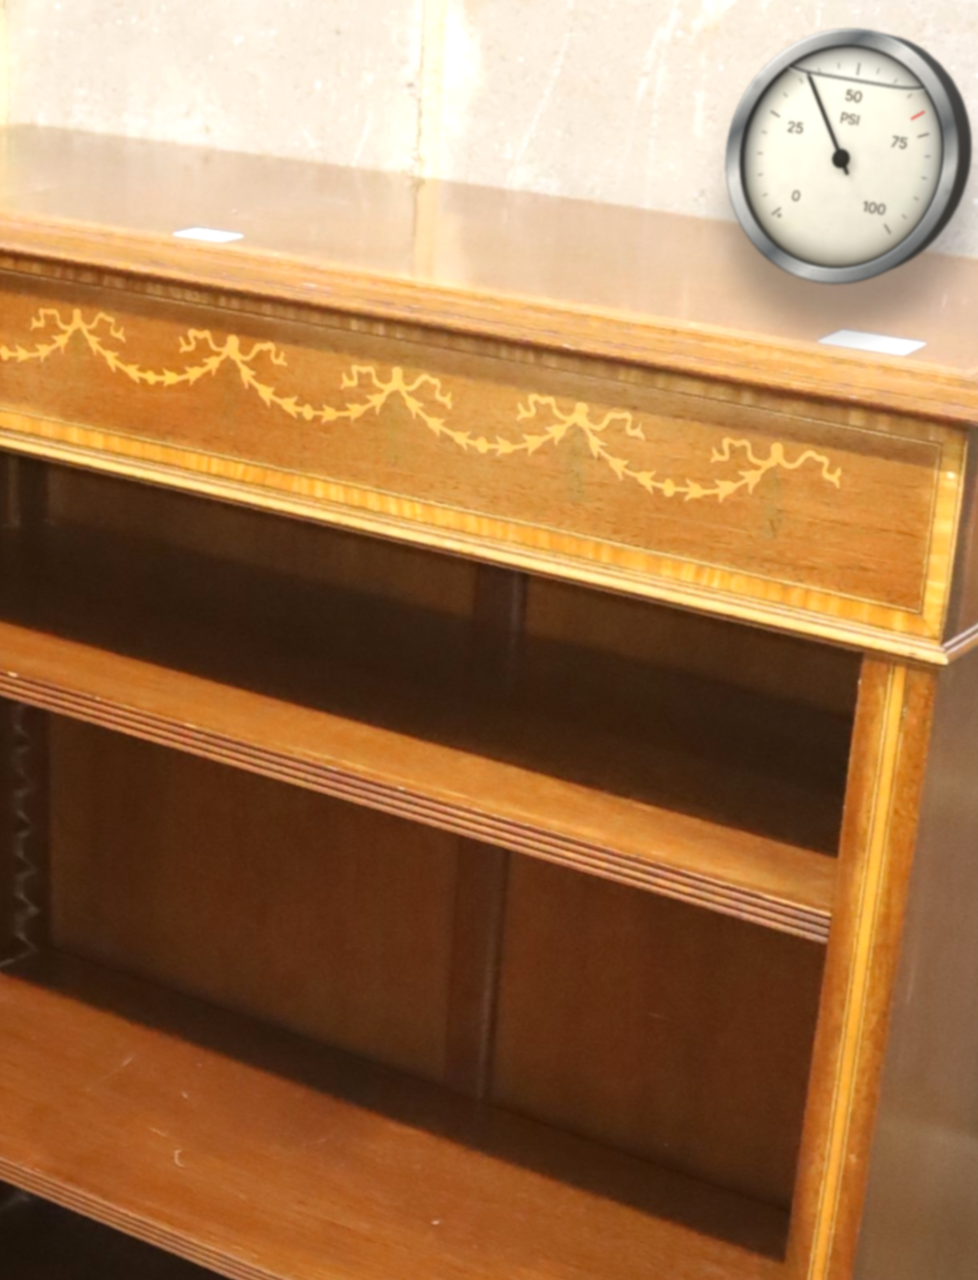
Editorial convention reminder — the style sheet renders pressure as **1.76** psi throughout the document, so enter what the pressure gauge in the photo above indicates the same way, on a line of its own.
**37.5** psi
